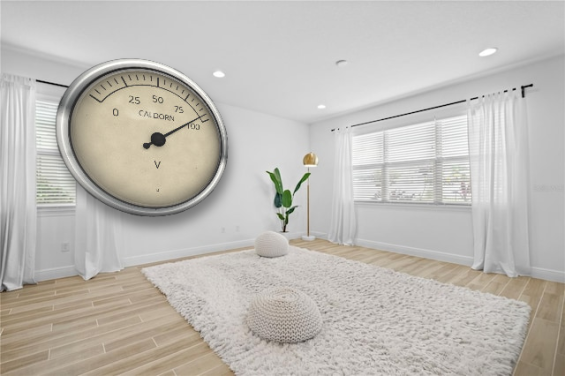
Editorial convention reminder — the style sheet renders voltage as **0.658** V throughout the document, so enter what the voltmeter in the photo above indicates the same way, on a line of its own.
**95** V
